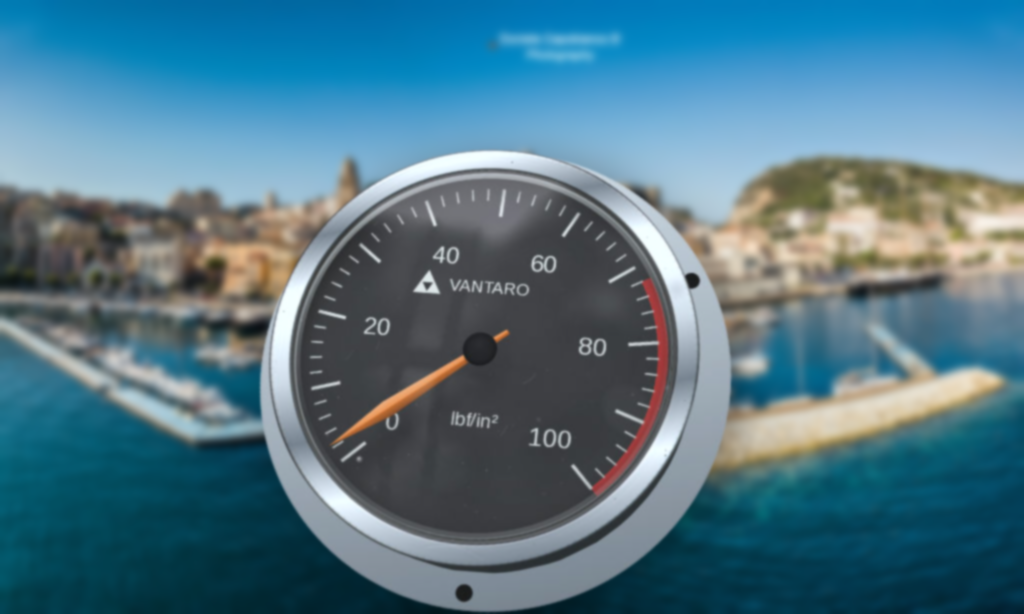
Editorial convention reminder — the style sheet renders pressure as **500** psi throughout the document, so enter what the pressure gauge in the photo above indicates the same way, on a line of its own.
**2** psi
